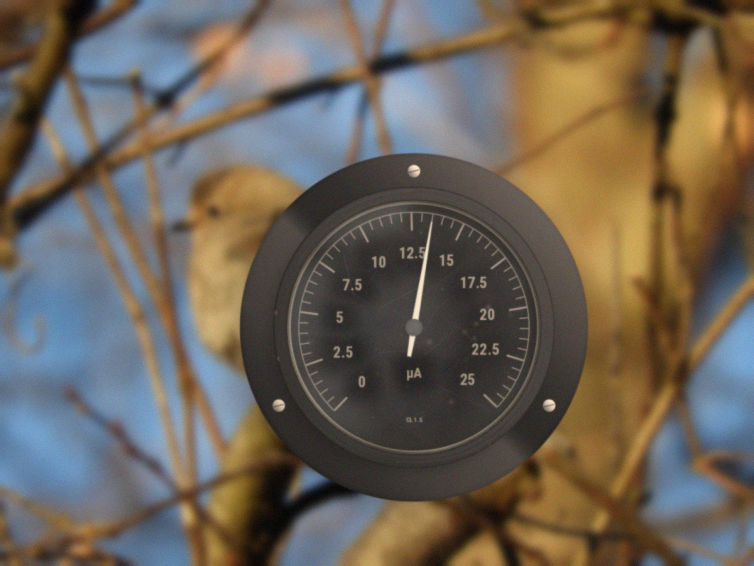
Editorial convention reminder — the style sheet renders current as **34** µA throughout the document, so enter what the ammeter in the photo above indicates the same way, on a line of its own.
**13.5** µA
